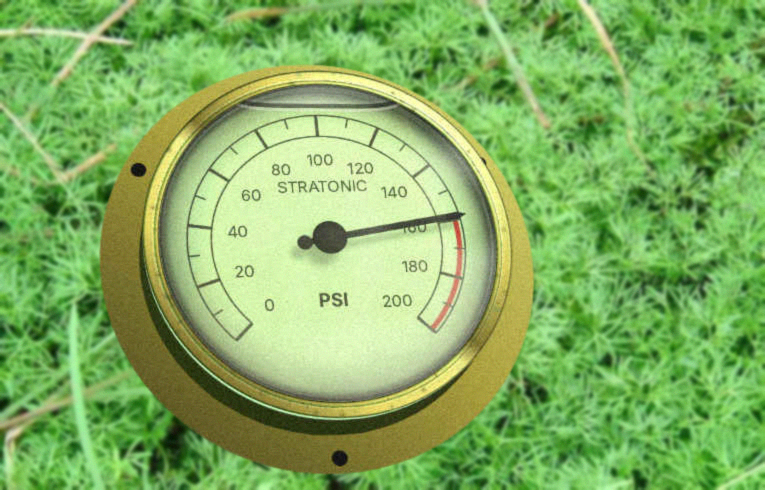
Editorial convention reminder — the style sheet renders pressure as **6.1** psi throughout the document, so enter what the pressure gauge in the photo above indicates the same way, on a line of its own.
**160** psi
